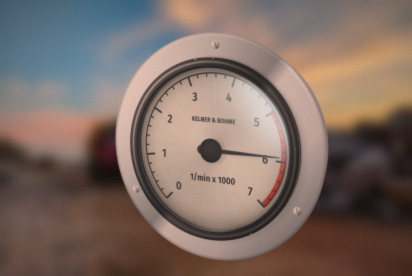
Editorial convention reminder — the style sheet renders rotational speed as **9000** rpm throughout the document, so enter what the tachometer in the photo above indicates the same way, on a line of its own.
**5900** rpm
